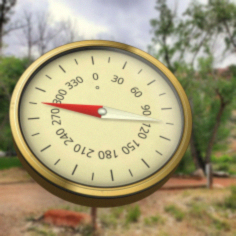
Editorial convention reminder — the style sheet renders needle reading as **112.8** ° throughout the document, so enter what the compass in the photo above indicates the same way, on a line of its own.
**285** °
